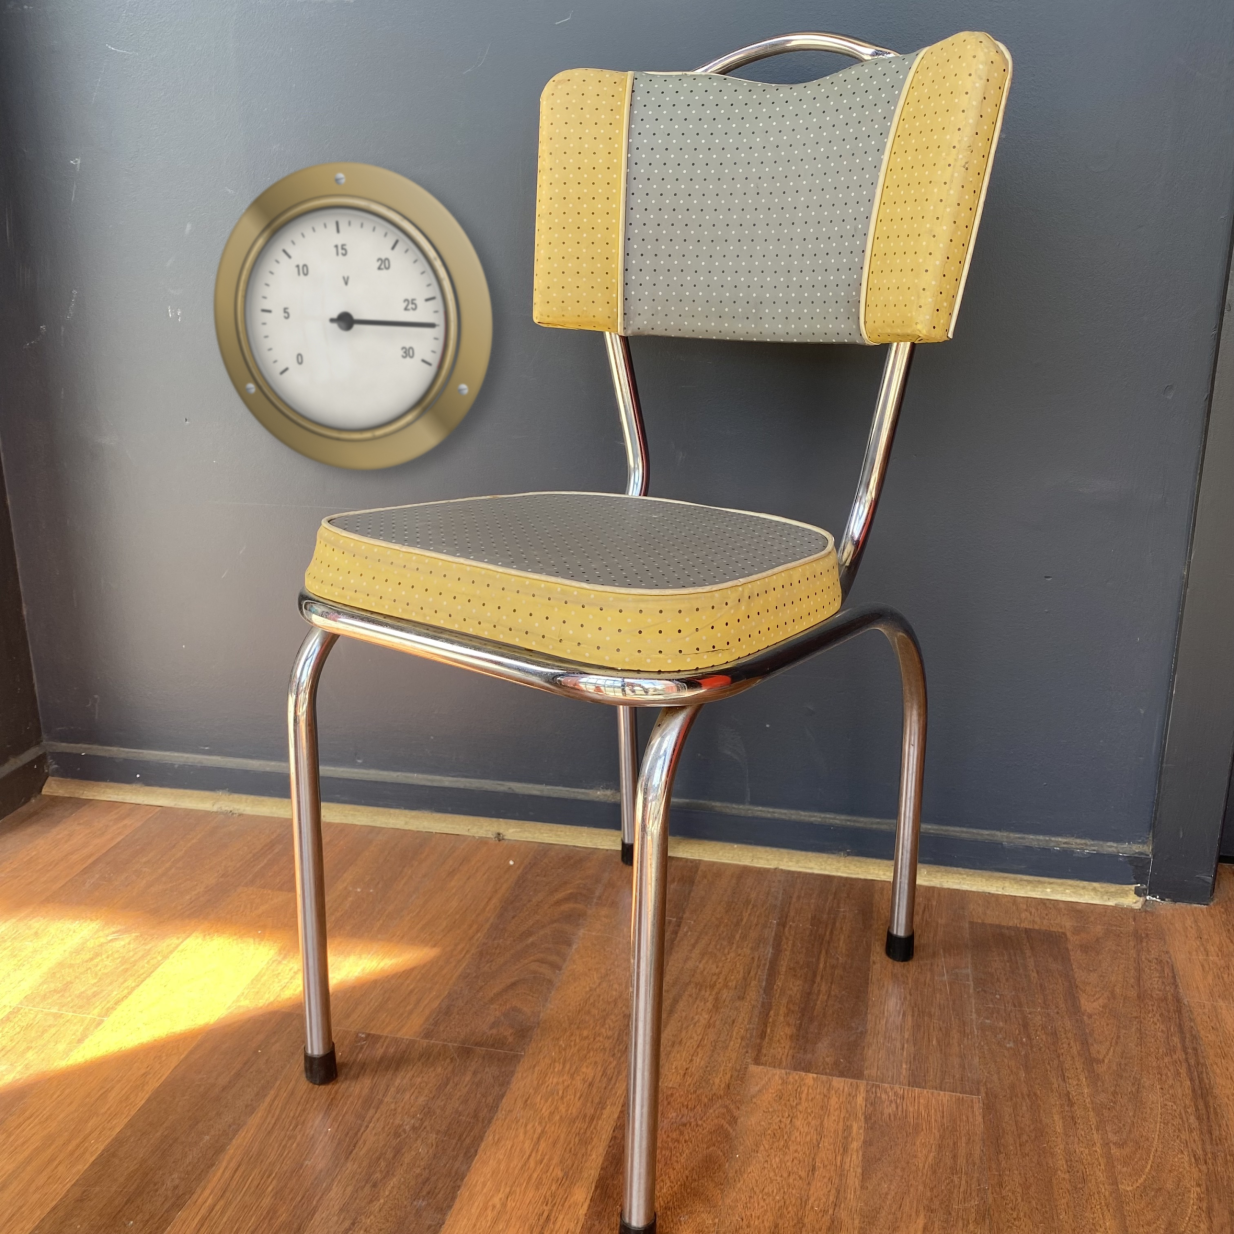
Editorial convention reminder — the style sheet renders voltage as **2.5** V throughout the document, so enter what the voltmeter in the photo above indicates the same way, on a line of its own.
**27** V
